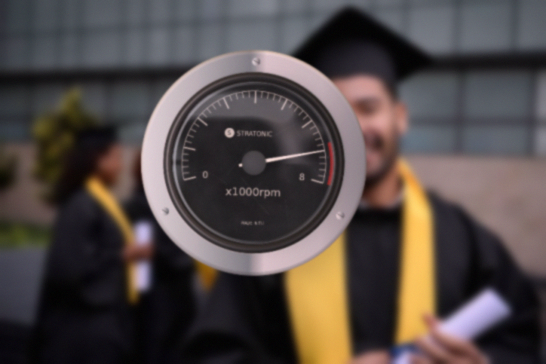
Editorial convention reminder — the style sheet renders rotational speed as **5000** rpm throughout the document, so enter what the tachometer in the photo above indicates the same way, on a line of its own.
**7000** rpm
